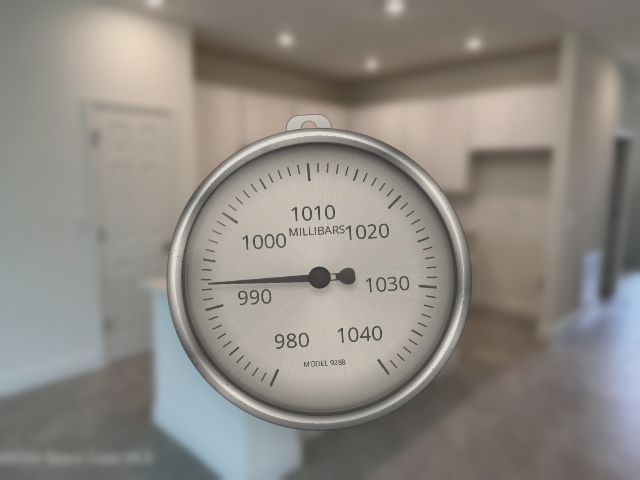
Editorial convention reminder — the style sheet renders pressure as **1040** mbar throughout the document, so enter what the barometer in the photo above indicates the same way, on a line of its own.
**992.5** mbar
